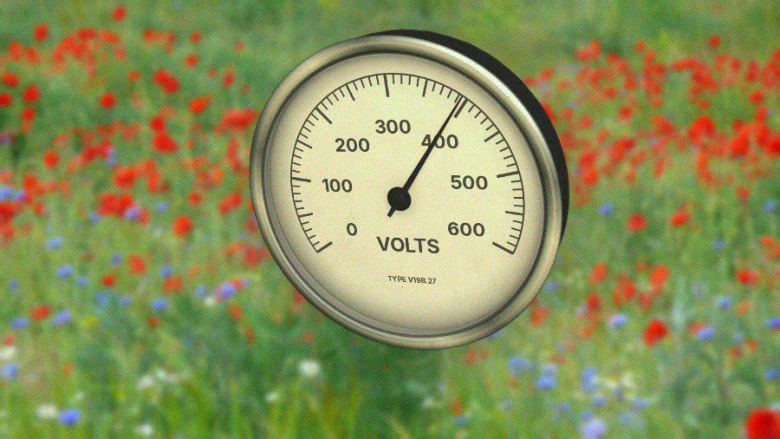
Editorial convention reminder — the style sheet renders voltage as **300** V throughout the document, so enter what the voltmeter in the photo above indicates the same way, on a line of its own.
**395** V
